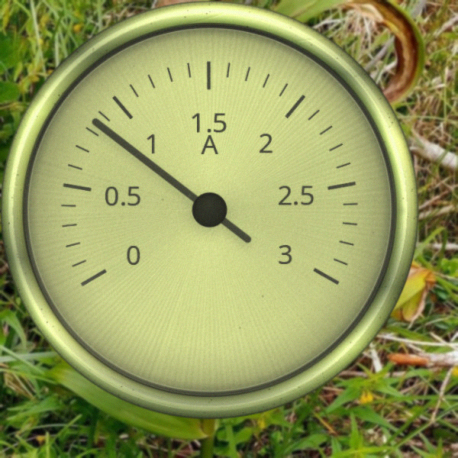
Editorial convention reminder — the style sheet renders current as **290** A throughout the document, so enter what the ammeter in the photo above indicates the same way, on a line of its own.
**0.85** A
